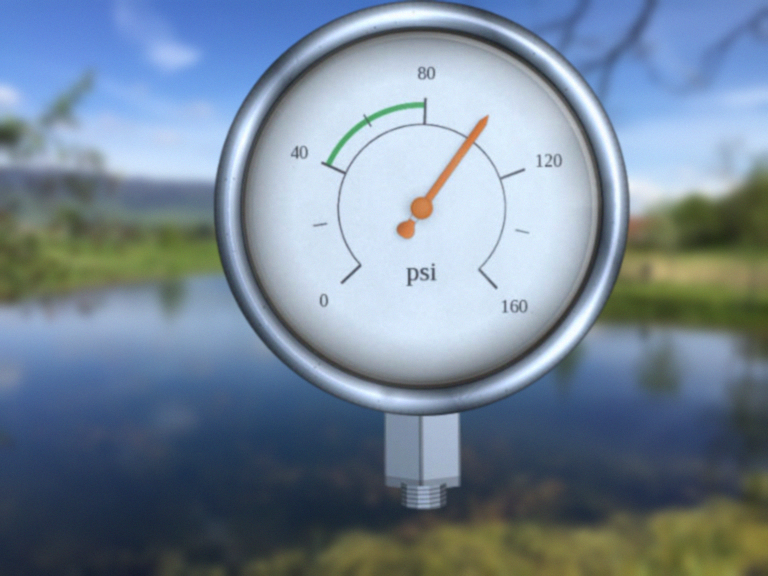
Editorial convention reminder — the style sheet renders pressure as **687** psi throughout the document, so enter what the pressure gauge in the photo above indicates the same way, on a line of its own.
**100** psi
